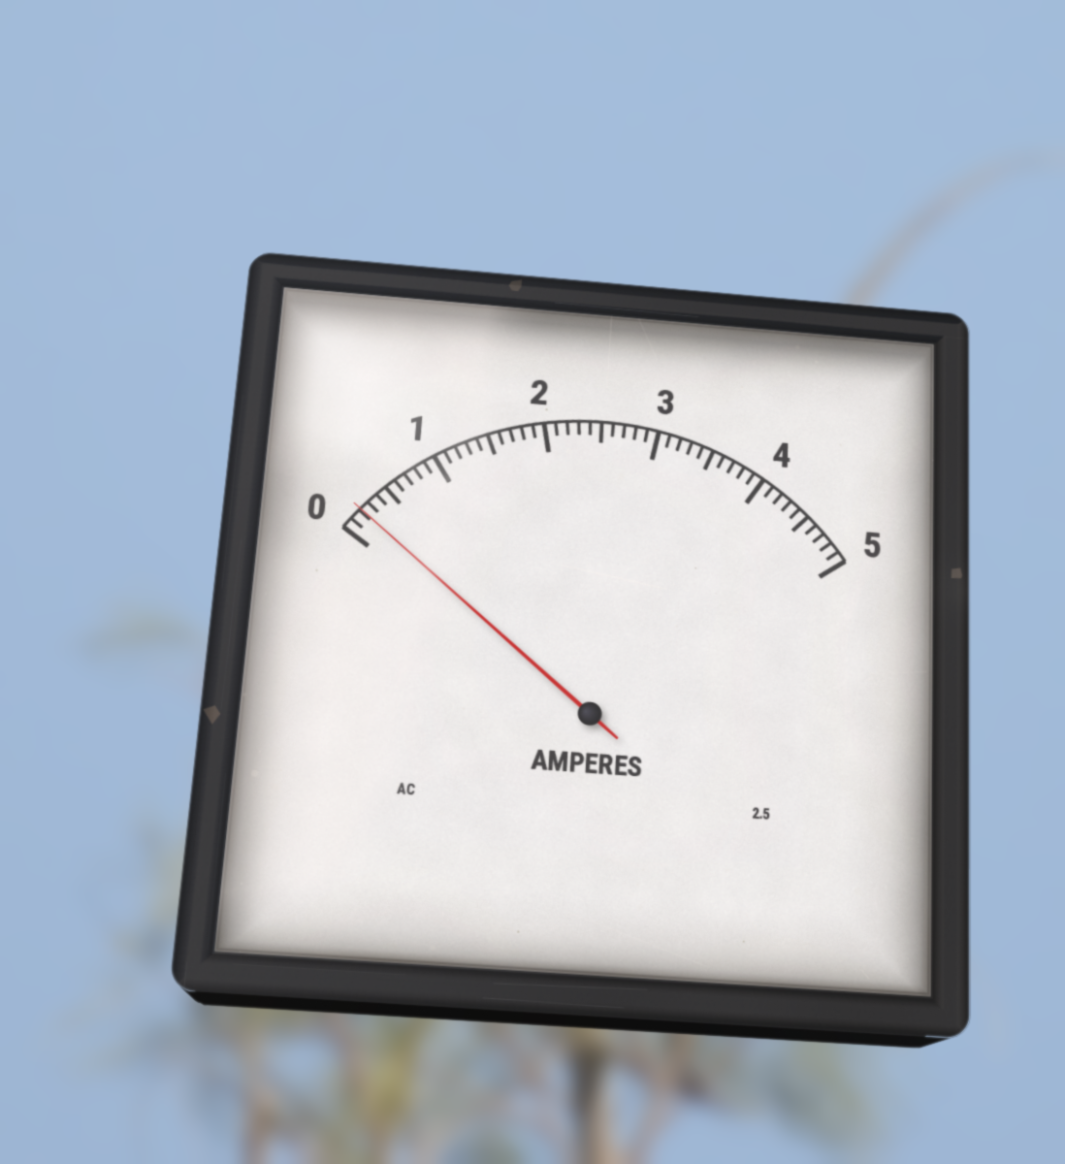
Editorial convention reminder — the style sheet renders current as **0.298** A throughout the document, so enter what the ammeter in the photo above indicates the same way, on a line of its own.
**0.2** A
